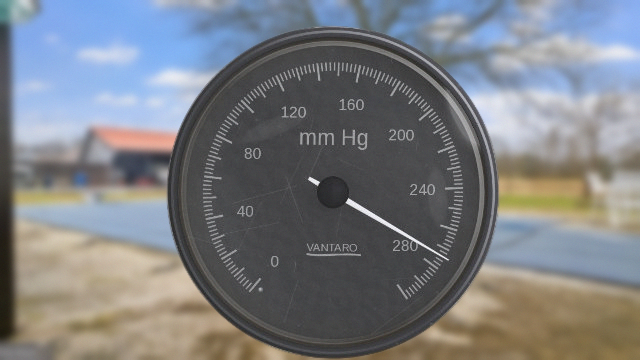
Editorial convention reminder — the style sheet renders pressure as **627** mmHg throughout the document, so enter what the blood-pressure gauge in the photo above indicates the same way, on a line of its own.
**274** mmHg
